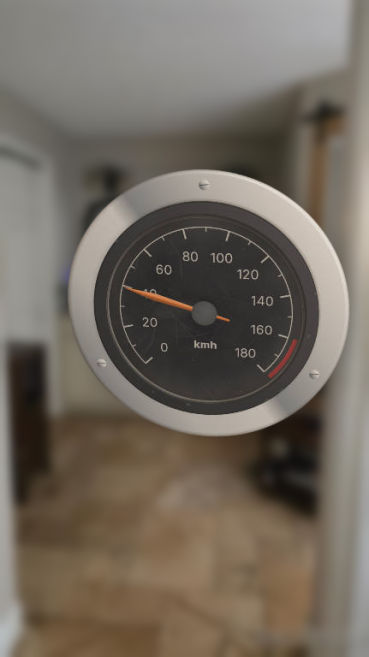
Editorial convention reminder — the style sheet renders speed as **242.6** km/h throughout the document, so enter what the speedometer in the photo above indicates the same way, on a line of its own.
**40** km/h
